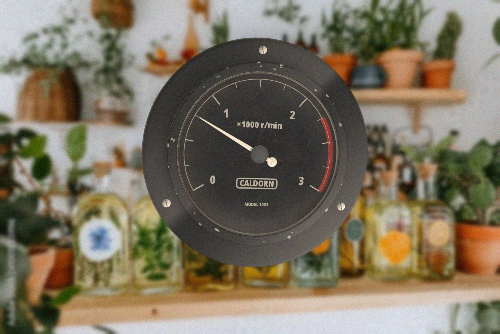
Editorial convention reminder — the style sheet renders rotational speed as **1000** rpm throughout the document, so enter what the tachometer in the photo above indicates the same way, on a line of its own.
**750** rpm
